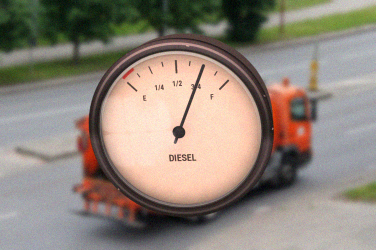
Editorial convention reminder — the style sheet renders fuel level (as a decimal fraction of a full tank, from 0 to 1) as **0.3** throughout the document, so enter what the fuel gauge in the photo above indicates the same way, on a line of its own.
**0.75**
